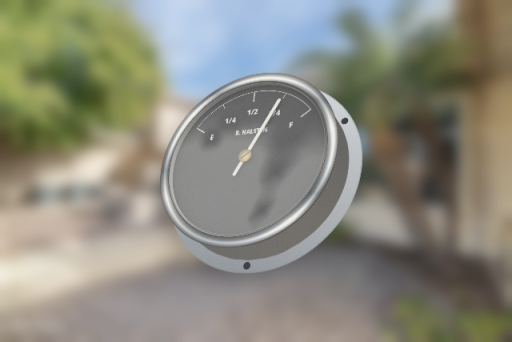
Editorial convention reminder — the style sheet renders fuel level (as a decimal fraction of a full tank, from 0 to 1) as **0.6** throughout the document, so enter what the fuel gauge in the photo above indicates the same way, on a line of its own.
**0.75**
